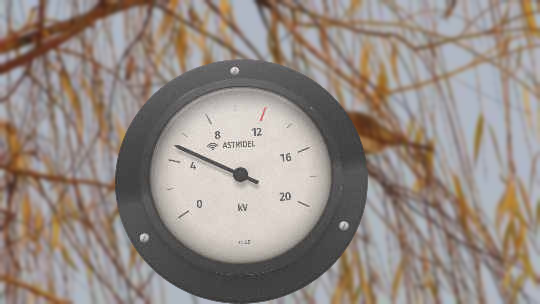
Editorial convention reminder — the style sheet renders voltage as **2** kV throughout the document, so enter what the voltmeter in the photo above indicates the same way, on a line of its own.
**5** kV
